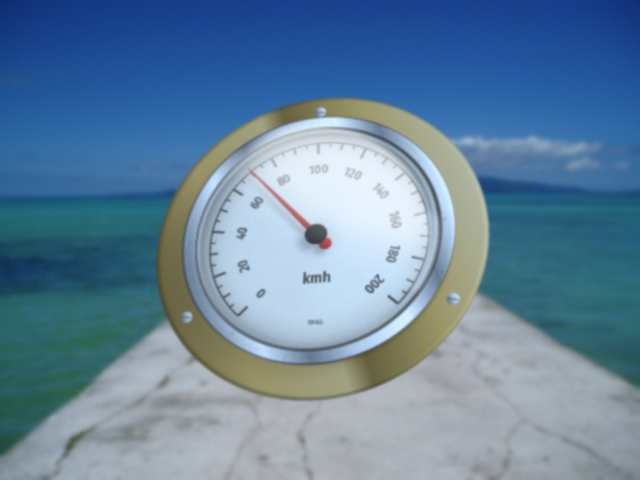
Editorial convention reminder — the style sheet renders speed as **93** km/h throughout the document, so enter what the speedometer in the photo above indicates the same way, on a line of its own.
**70** km/h
